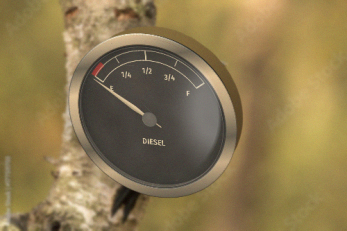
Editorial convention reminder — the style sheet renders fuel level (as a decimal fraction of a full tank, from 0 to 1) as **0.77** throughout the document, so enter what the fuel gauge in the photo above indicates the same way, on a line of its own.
**0**
